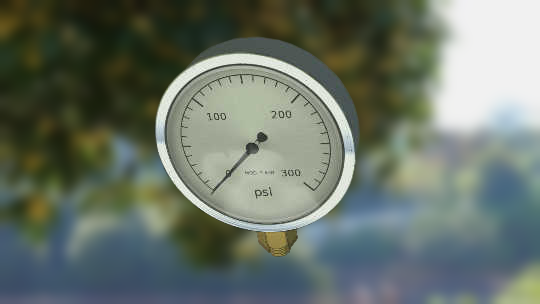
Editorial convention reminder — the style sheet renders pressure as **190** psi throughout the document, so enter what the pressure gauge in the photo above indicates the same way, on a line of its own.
**0** psi
